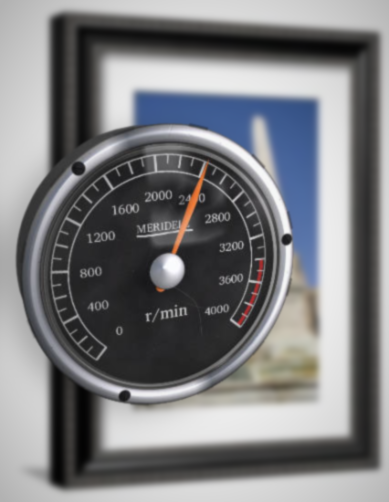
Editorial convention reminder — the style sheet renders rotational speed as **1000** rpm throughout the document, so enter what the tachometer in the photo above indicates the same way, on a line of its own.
**2400** rpm
